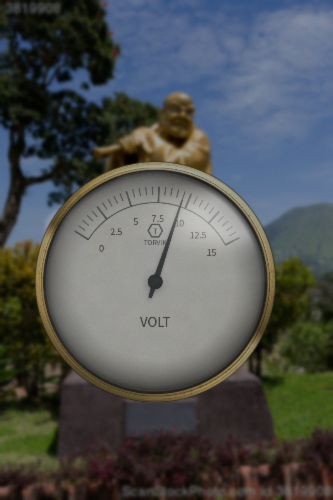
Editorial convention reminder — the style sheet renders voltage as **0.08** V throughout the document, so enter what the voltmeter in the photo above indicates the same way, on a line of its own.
**9.5** V
